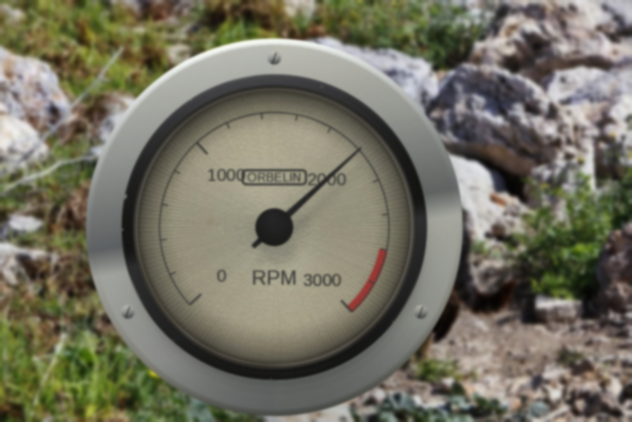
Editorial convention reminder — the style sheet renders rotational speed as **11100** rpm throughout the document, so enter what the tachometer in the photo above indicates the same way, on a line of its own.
**2000** rpm
